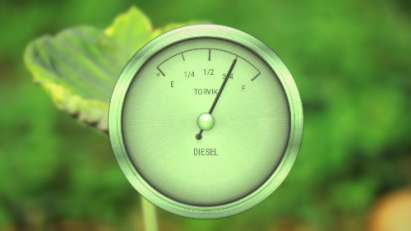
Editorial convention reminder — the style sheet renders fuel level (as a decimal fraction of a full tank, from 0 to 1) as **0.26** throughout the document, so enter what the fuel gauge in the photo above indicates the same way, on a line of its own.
**0.75**
